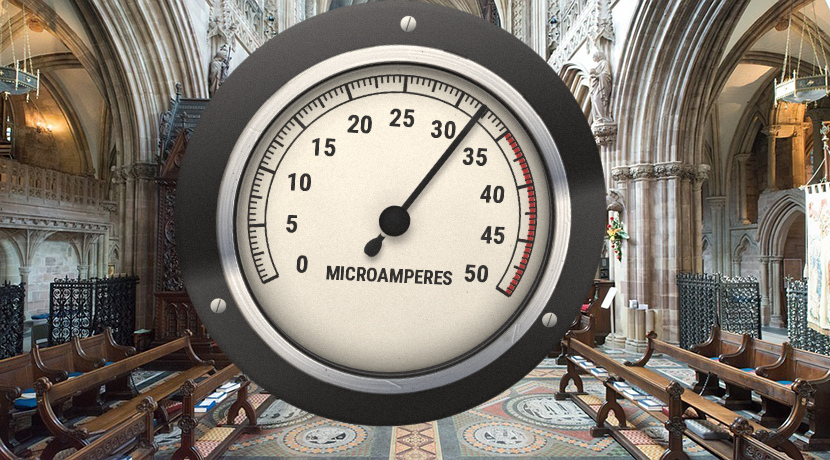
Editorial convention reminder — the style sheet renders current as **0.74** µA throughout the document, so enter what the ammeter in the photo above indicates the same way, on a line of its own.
**32** µA
